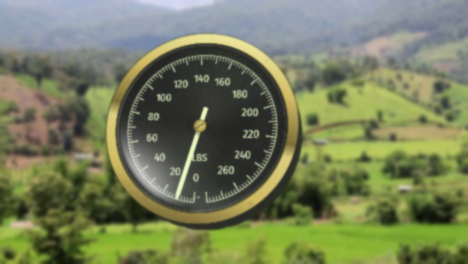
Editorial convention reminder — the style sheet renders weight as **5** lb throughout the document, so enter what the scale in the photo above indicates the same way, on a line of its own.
**10** lb
